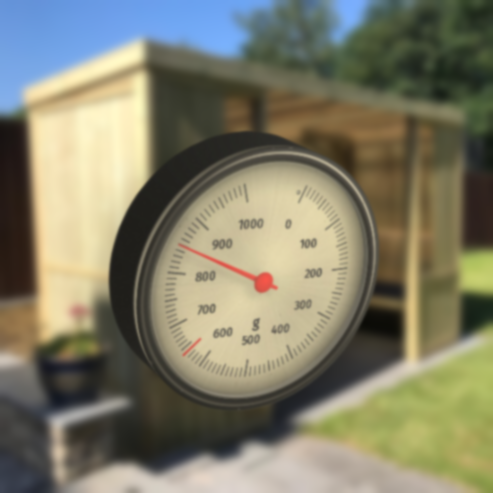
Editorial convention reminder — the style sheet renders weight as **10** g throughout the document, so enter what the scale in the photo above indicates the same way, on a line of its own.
**850** g
